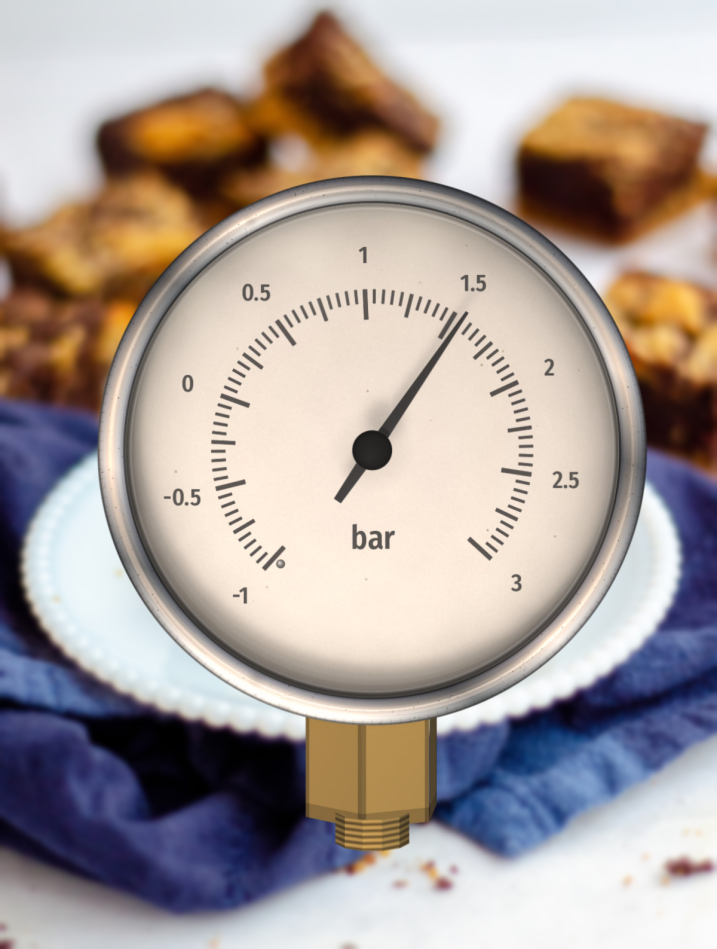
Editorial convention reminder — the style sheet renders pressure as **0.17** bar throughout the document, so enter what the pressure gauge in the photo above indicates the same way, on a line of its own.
**1.55** bar
